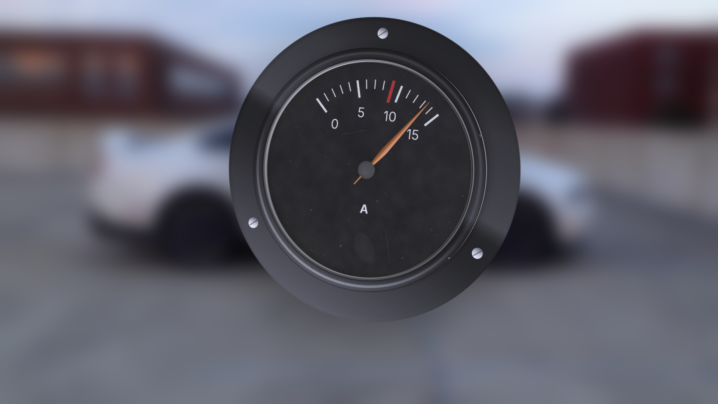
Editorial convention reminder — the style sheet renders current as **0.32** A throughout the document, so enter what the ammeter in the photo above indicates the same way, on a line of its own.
**13.5** A
